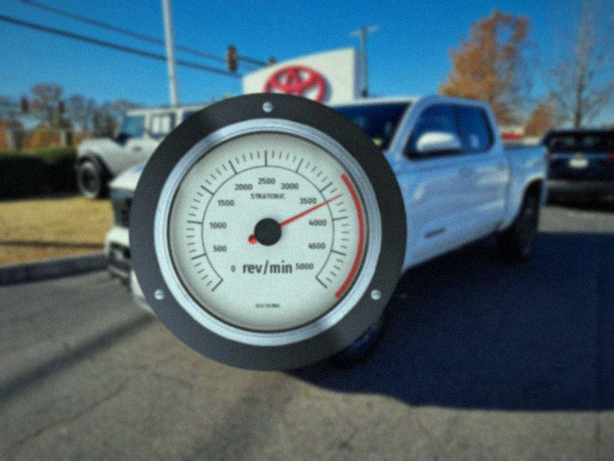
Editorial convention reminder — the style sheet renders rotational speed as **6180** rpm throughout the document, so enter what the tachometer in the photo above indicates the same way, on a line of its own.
**3700** rpm
